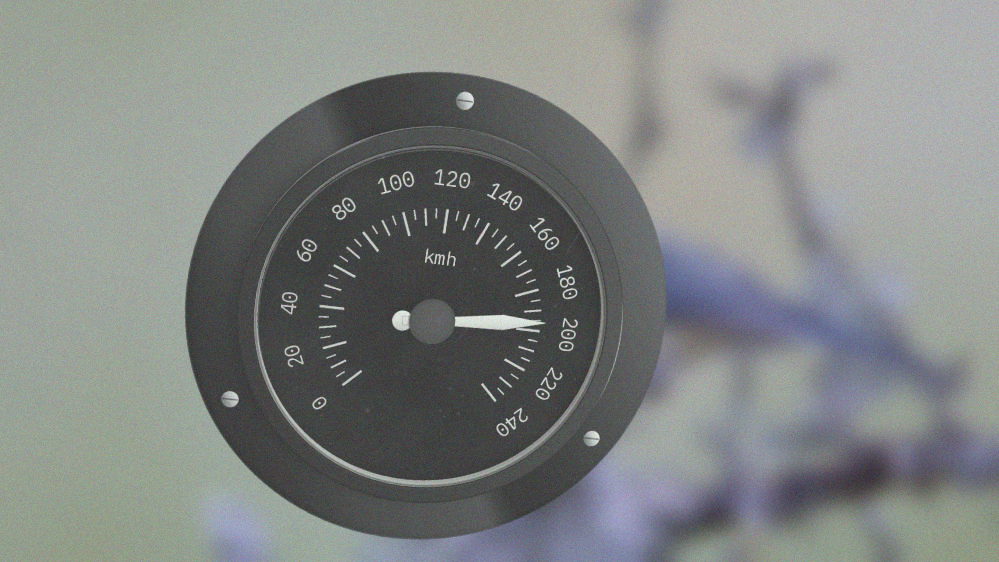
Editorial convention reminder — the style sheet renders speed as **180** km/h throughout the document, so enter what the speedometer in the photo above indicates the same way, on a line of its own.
**195** km/h
